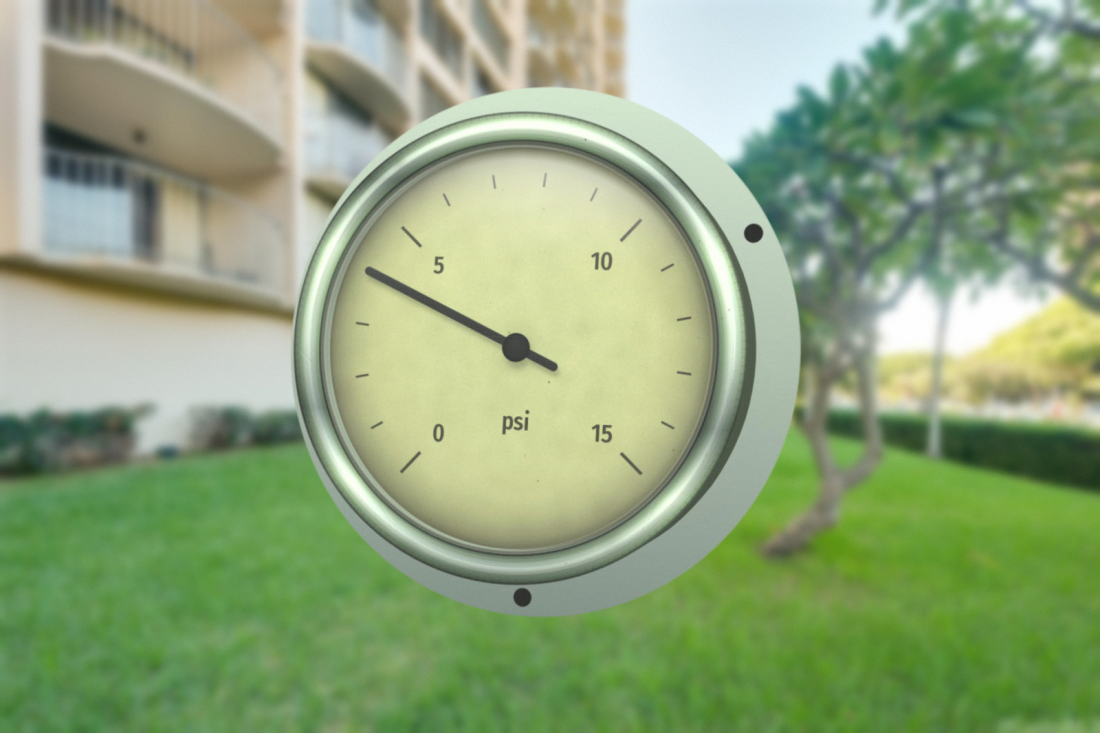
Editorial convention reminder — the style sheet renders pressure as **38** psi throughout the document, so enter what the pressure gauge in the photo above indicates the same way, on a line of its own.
**4** psi
